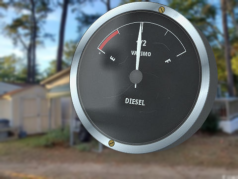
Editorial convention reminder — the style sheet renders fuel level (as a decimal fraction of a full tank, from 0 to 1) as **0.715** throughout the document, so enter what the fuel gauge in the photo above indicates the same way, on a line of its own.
**0.5**
